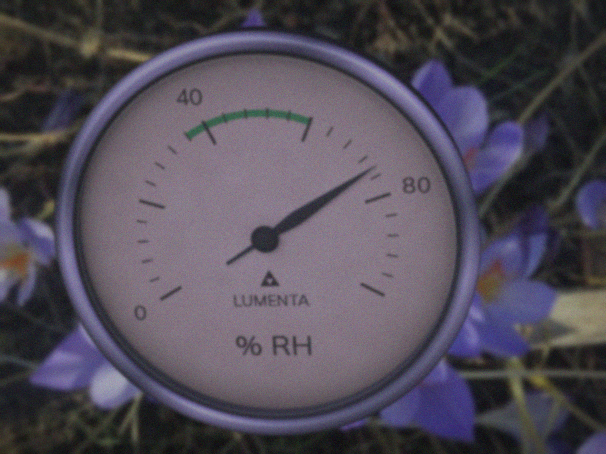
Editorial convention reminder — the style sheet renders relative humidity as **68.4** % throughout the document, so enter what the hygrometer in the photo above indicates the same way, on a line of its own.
**74** %
